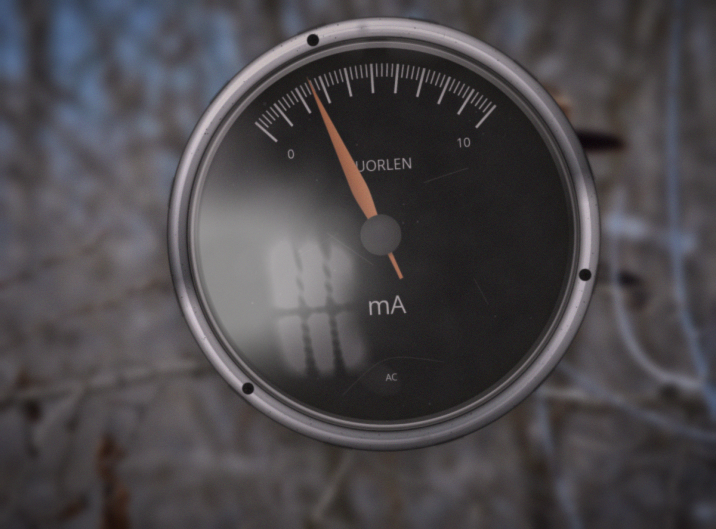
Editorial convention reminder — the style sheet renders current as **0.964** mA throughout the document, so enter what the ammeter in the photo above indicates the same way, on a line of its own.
**2.6** mA
